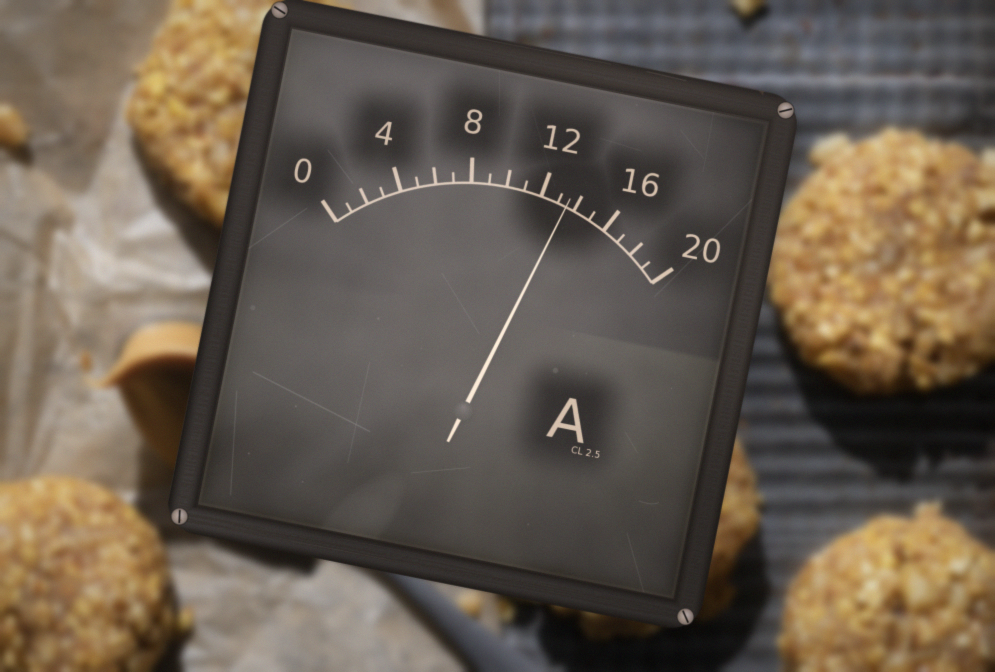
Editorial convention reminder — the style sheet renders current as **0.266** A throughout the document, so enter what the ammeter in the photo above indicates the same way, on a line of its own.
**13.5** A
